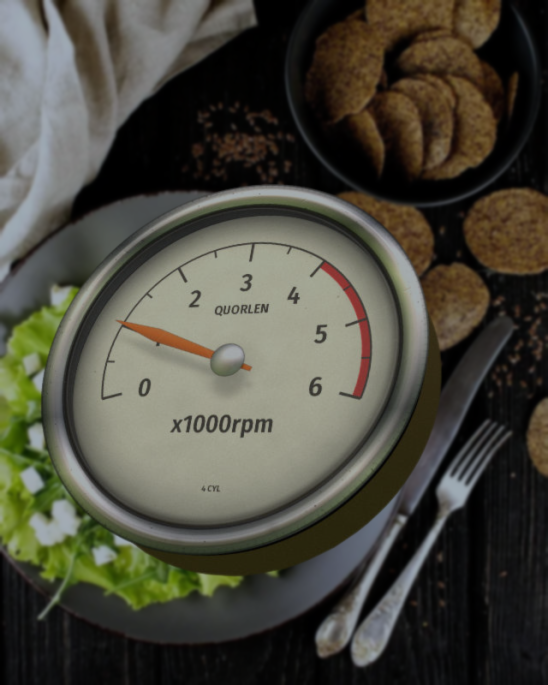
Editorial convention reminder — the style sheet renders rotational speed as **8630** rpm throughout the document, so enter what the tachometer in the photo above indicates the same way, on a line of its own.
**1000** rpm
